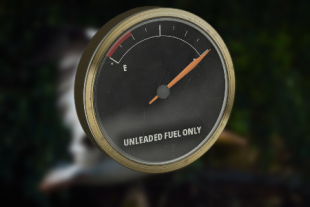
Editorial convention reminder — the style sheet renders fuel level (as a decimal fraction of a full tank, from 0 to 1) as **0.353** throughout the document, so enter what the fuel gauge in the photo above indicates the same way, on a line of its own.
**1**
